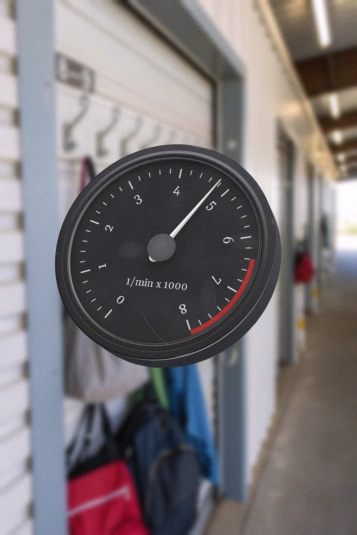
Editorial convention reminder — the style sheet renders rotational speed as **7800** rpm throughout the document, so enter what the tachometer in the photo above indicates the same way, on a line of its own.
**4800** rpm
